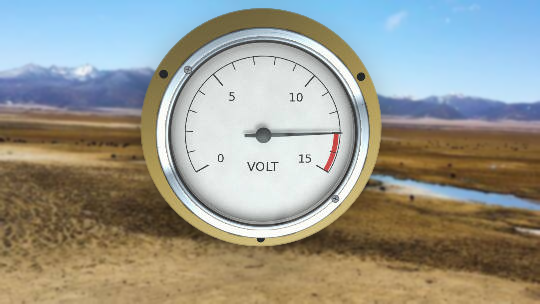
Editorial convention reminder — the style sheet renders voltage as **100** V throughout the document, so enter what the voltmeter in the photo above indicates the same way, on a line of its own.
**13** V
